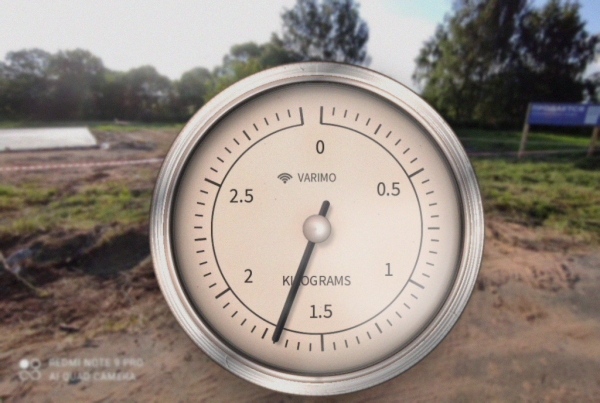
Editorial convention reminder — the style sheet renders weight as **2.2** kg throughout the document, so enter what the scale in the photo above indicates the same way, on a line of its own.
**1.7** kg
